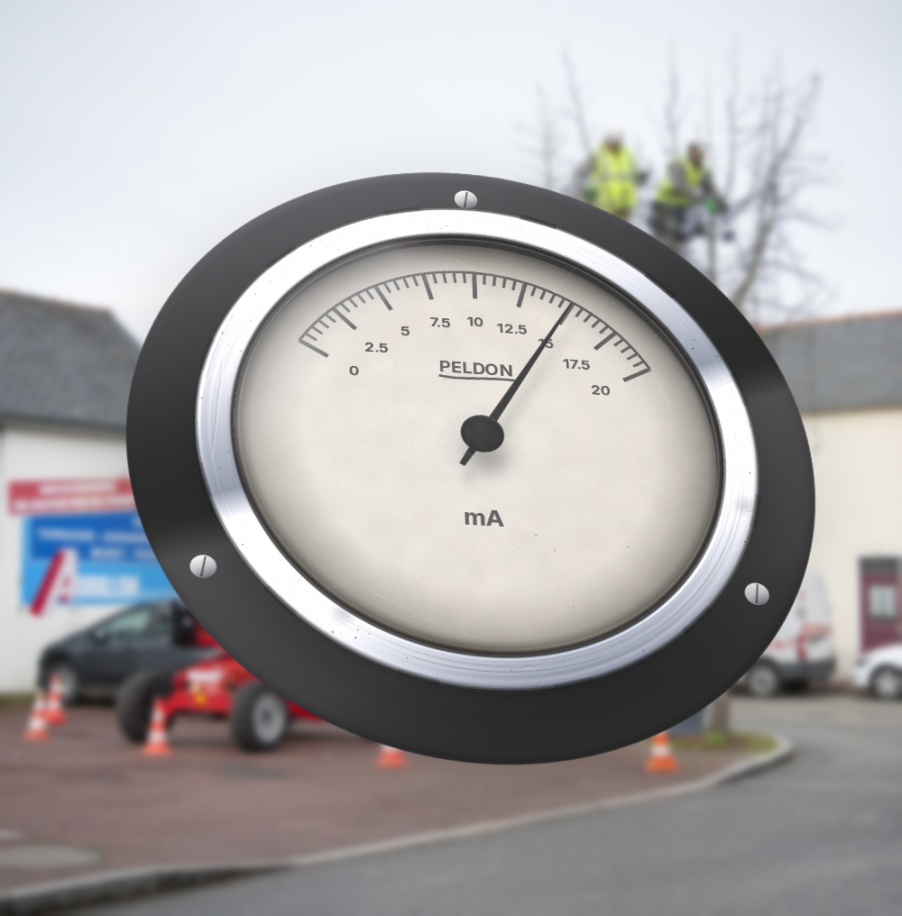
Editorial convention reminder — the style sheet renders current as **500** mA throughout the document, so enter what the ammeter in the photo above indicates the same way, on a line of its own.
**15** mA
